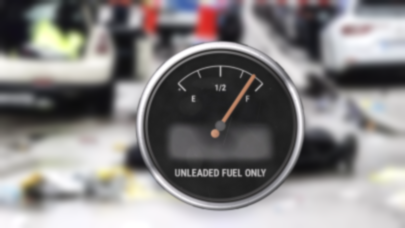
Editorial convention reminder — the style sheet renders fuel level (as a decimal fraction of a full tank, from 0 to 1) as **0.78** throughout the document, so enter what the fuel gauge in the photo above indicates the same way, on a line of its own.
**0.875**
